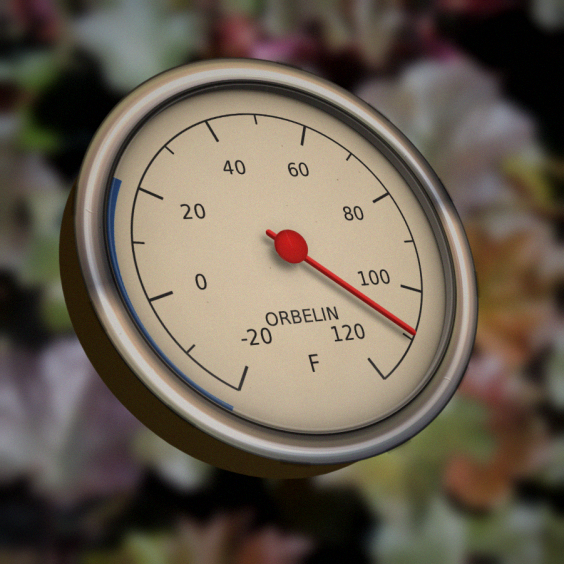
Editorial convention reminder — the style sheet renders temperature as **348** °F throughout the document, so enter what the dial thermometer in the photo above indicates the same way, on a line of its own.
**110** °F
